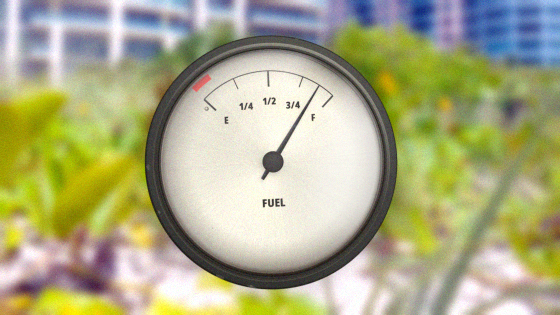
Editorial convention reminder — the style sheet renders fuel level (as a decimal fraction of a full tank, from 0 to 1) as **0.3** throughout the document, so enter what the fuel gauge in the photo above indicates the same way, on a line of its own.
**0.875**
